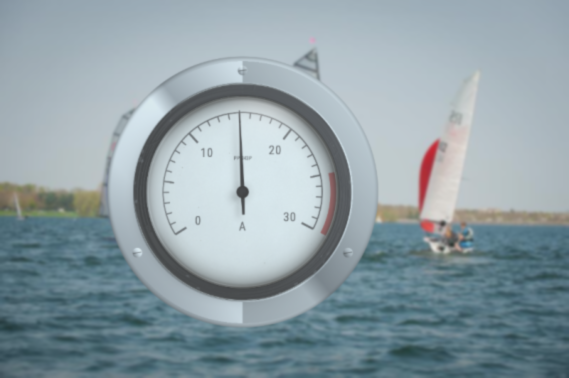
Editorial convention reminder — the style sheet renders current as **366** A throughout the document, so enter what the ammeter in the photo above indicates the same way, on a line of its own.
**15** A
